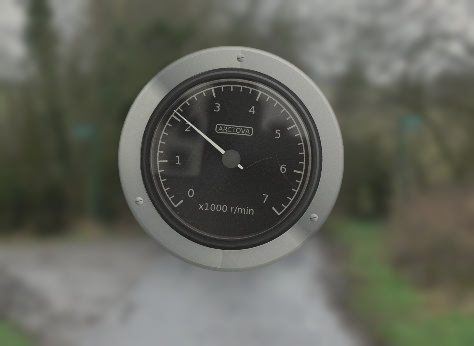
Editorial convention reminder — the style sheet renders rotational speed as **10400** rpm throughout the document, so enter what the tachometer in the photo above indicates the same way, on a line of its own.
**2100** rpm
